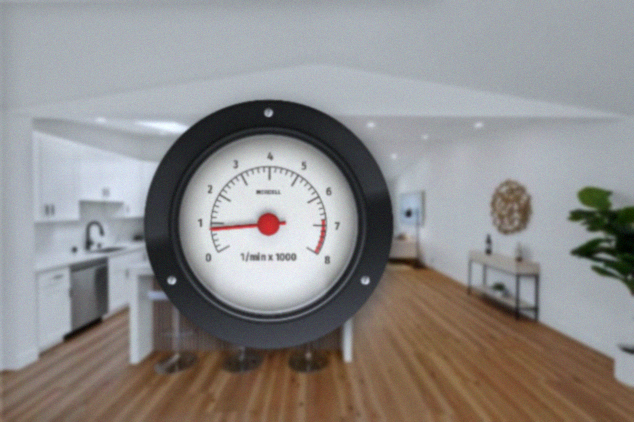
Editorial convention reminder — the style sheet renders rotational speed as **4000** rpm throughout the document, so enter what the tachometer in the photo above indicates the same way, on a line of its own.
**800** rpm
